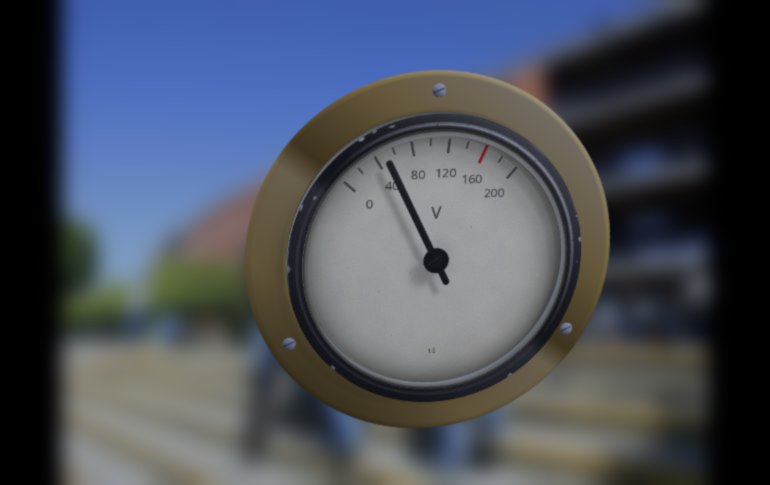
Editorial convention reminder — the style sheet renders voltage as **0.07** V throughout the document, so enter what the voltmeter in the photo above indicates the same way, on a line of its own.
**50** V
